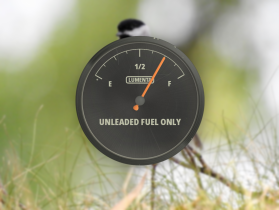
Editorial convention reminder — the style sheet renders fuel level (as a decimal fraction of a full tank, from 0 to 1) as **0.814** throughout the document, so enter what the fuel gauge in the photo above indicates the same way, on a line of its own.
**0.75**
